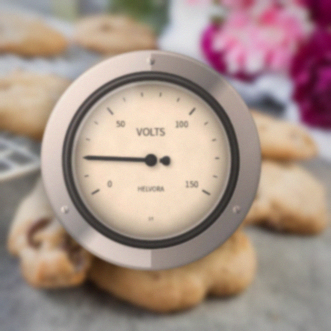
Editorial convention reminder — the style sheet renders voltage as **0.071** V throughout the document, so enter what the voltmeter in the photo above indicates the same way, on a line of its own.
**20** V
